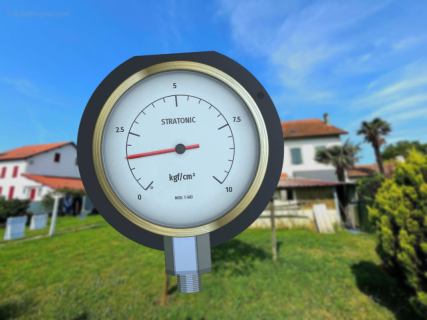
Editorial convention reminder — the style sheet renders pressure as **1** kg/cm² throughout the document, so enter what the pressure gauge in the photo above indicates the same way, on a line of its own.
**1.5** kg/cm²
